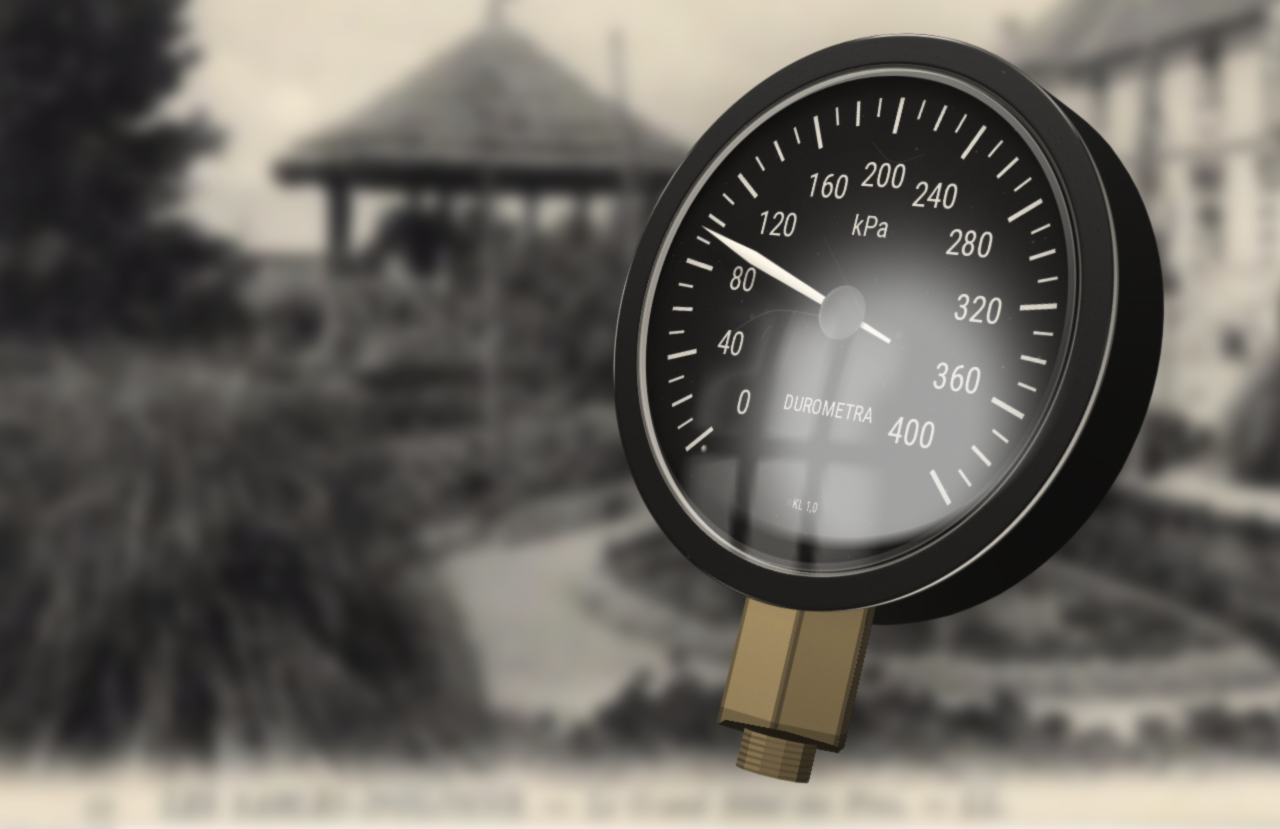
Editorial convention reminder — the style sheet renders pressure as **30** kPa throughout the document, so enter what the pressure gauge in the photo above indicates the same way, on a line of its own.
**95** kPa
